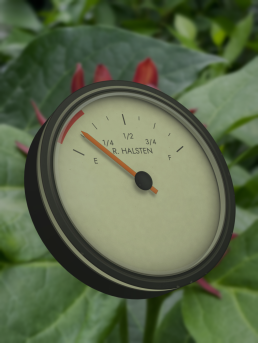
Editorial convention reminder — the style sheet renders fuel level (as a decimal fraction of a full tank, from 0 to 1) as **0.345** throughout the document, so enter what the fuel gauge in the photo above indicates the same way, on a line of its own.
**0.125**
